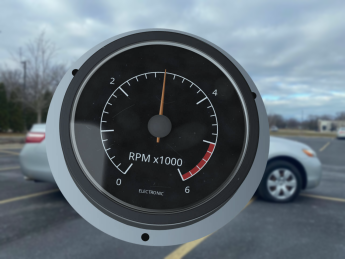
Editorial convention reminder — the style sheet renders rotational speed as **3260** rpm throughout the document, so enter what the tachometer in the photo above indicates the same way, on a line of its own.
**3000** rpm
